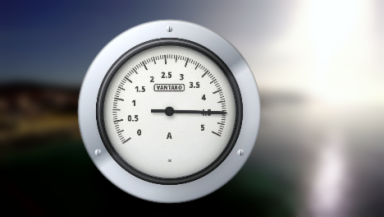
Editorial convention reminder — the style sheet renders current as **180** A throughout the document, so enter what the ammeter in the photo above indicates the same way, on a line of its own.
**4.5** A
